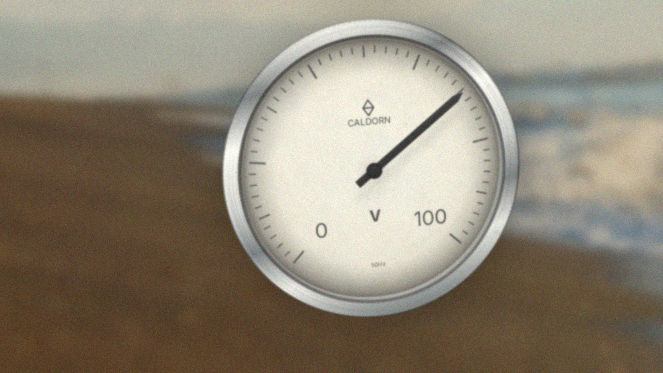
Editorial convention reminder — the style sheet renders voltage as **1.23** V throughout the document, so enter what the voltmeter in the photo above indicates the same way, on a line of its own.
**70** V
